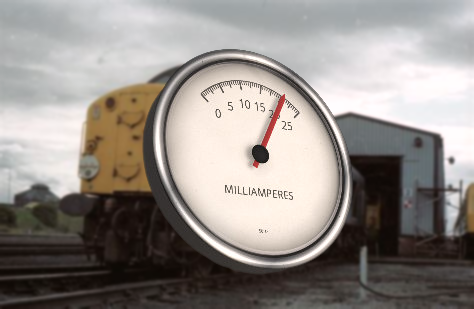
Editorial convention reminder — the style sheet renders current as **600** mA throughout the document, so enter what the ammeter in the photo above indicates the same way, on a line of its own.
**20** mA
